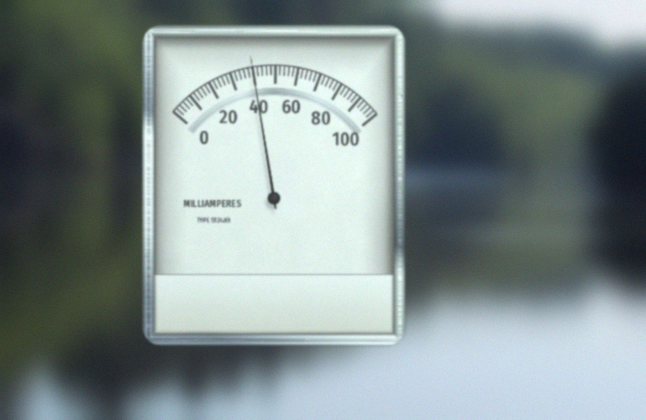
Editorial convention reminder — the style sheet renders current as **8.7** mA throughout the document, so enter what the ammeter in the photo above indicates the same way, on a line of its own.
**40** mA
